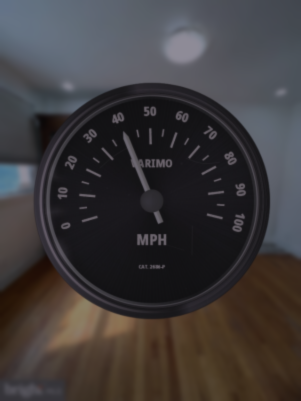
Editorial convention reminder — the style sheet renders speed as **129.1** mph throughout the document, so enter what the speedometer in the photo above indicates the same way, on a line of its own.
**40** mph
